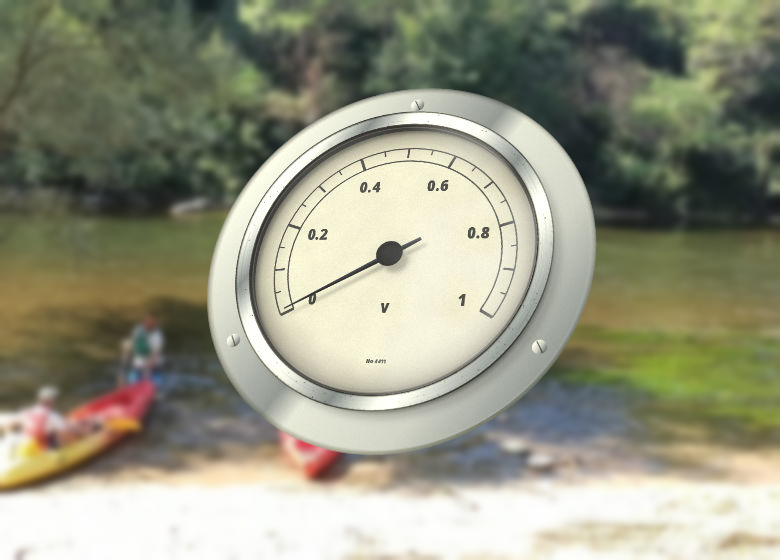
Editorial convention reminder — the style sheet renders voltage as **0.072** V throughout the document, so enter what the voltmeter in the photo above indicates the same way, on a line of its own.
**0** V
